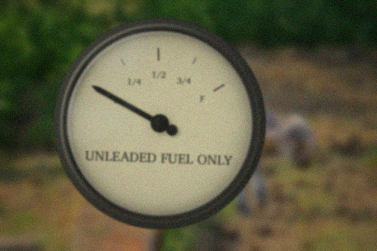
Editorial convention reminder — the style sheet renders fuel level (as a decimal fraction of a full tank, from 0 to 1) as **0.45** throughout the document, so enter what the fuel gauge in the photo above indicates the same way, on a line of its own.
**0**
